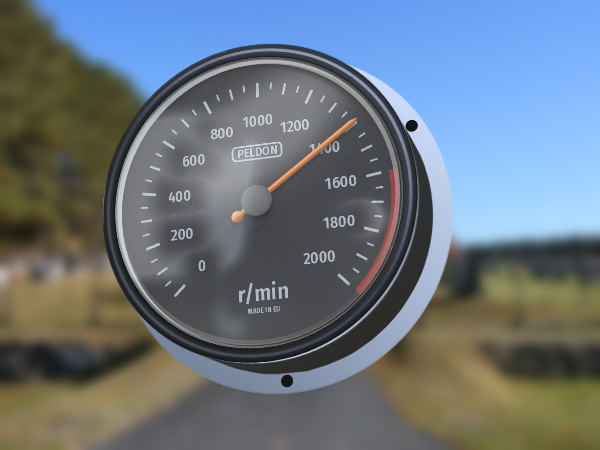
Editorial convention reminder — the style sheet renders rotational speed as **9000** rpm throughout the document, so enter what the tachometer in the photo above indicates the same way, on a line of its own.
**1400** rpm
